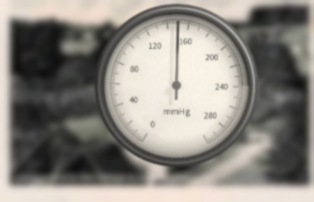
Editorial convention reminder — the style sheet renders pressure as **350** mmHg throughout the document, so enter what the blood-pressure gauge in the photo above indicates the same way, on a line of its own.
**150** mmHg
